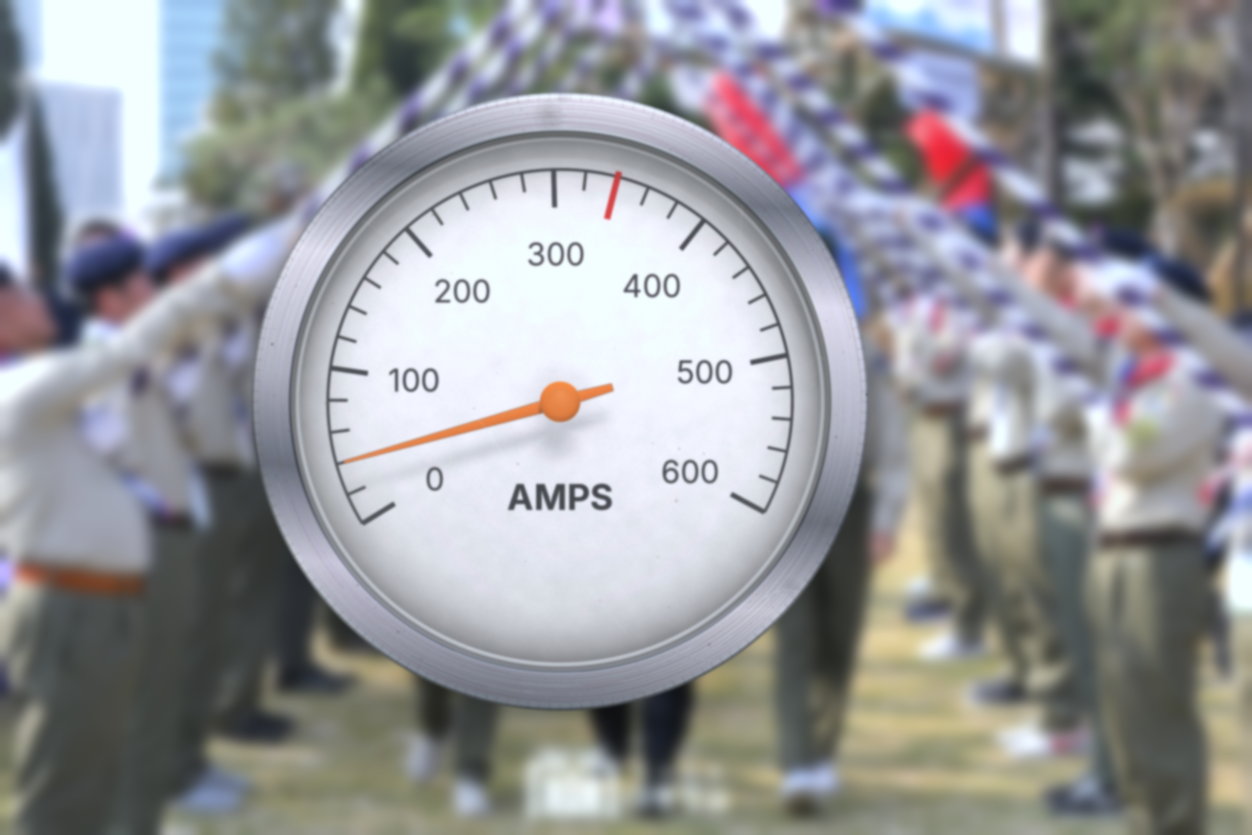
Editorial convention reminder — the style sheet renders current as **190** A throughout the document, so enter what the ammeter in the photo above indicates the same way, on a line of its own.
**40** A
